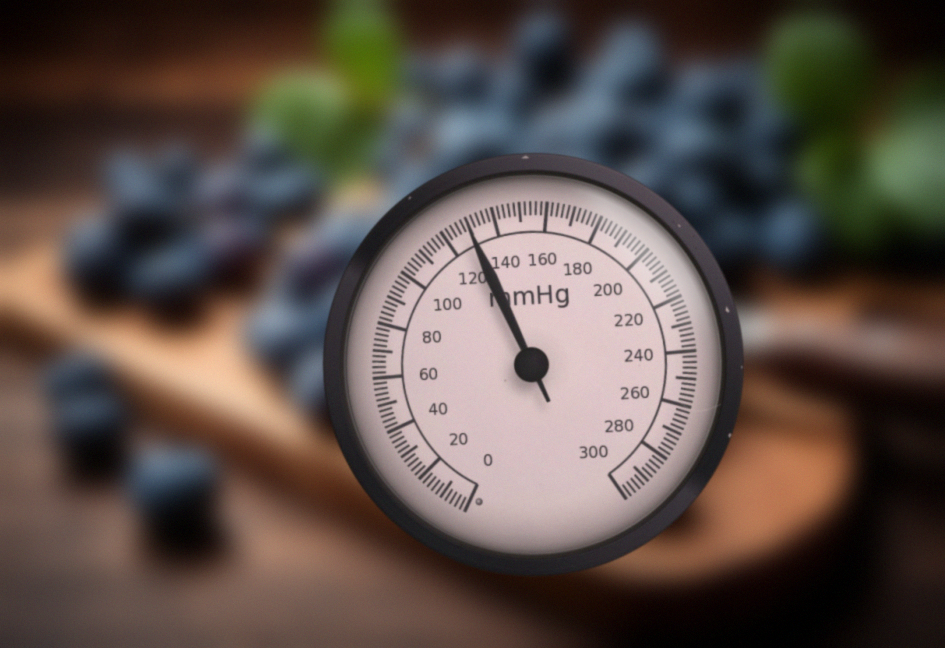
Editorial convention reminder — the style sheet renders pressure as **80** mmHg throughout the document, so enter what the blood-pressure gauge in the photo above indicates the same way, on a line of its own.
**130** mmHg
